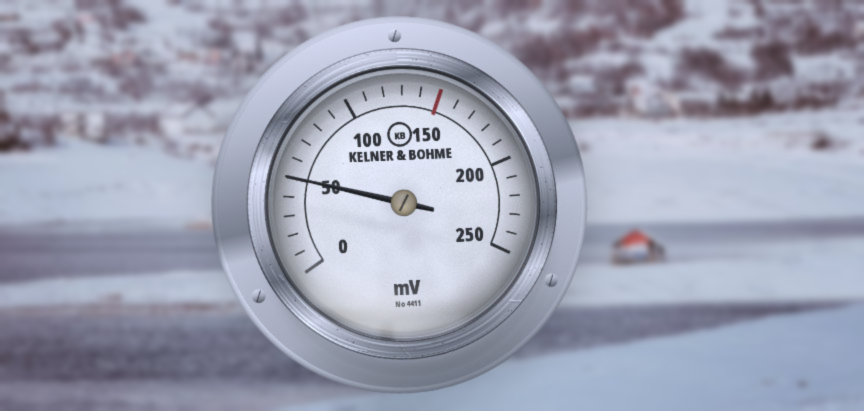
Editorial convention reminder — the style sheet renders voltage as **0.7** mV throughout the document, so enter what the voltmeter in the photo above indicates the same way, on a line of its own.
**50** mV
